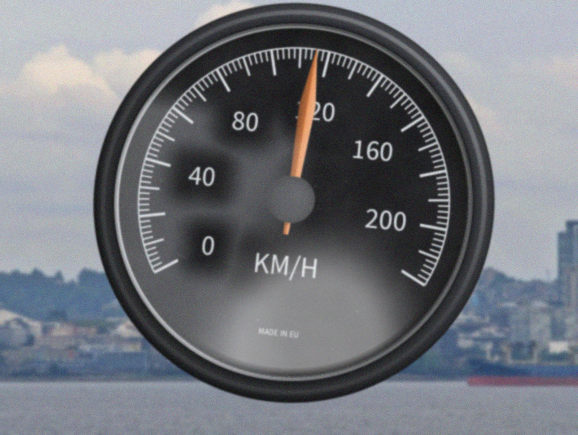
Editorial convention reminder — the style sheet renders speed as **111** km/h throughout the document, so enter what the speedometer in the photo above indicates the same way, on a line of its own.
**116** km/h
